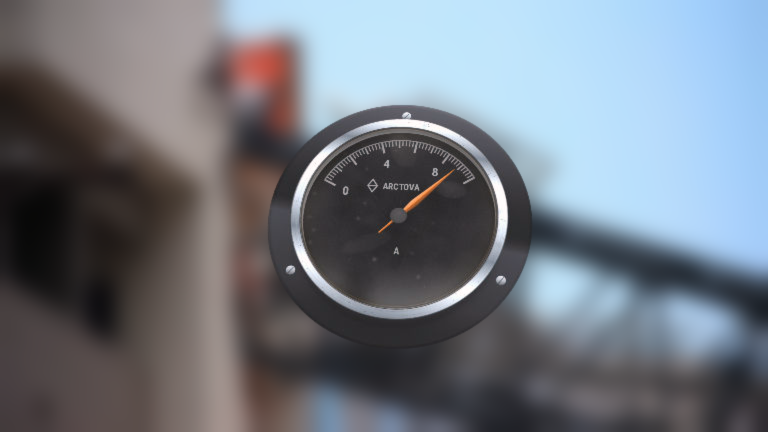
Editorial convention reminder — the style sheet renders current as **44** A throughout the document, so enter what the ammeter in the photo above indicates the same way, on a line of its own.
**9** A
